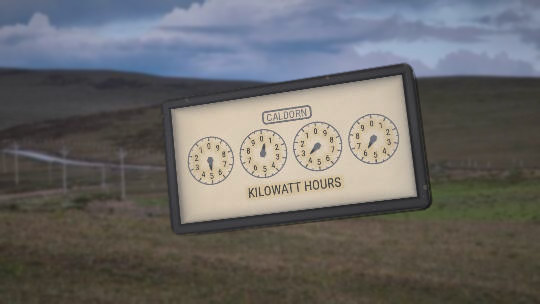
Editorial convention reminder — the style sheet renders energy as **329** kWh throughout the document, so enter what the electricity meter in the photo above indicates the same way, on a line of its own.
**5036** kWh
